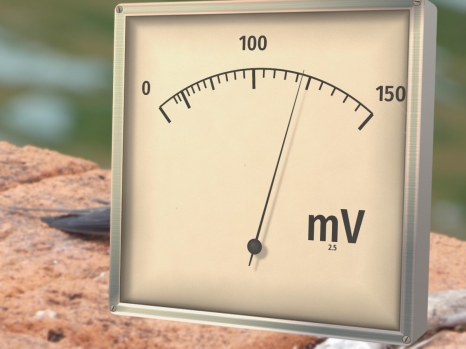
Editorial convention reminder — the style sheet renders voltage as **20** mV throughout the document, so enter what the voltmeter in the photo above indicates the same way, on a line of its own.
**122.5** mV
